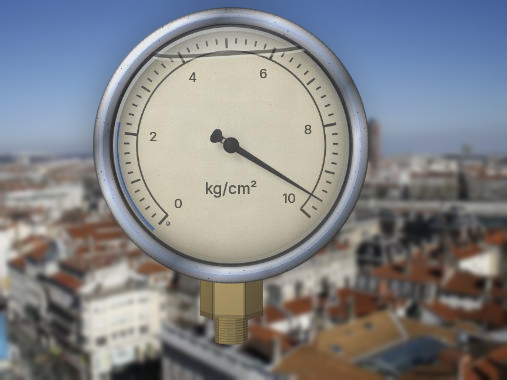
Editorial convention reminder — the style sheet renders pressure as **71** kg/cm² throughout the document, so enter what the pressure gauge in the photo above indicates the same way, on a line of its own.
**9.6** kg/cm²
